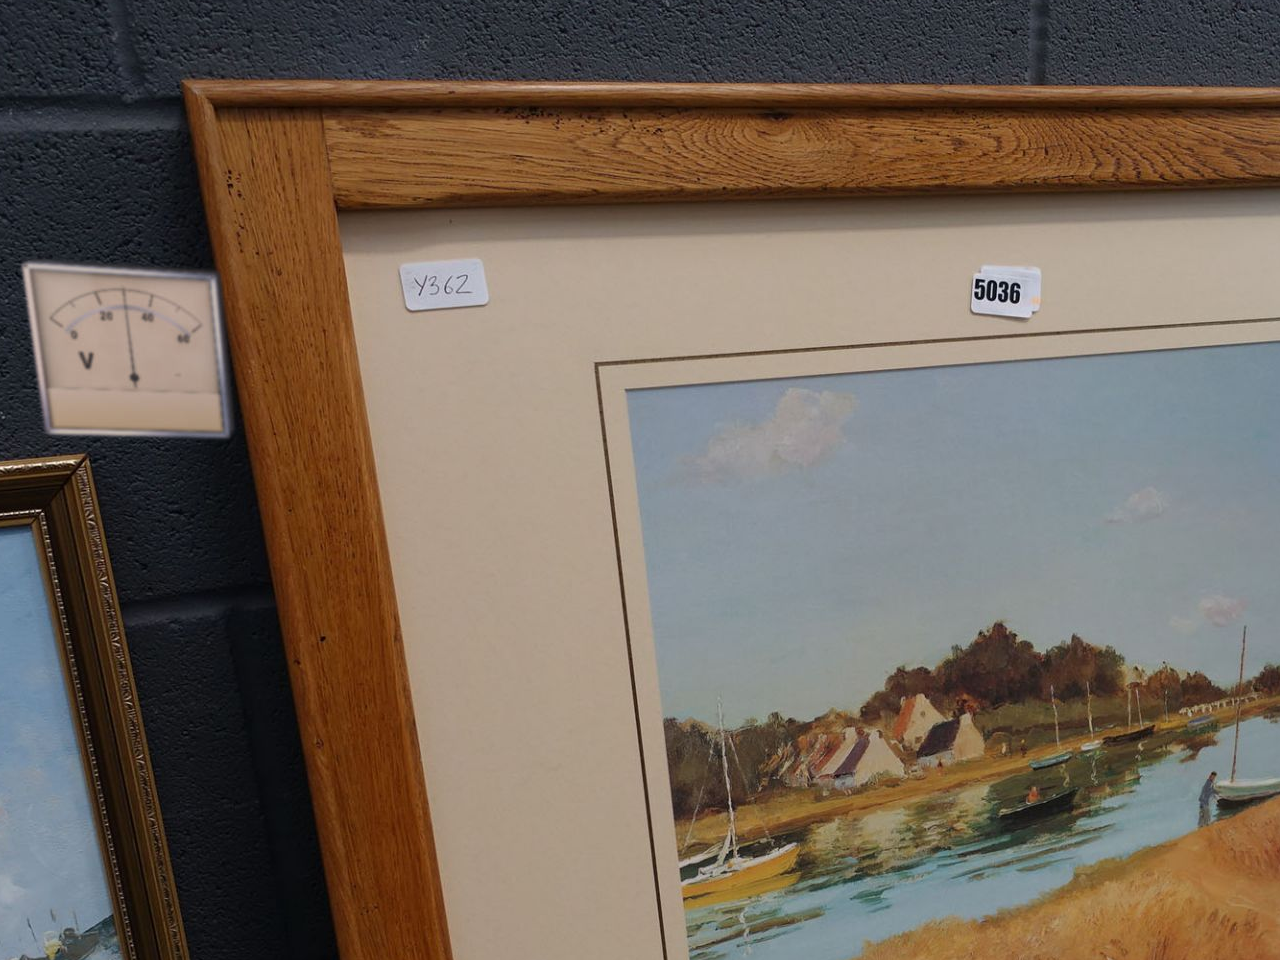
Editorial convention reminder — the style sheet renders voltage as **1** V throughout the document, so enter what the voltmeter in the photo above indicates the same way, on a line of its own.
**30** V
